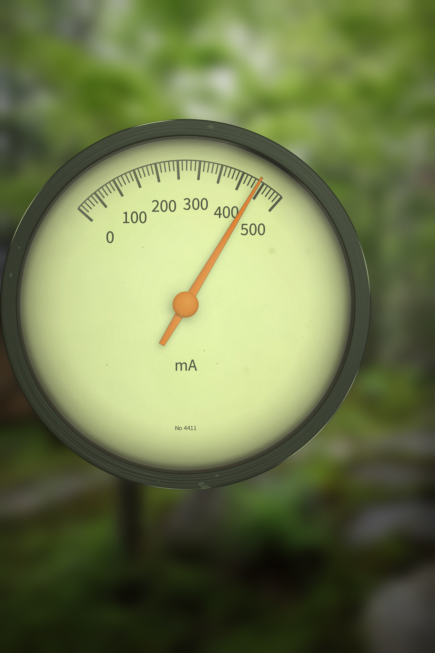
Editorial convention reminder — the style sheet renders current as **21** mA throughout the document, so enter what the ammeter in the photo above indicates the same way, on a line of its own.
**440** mA
